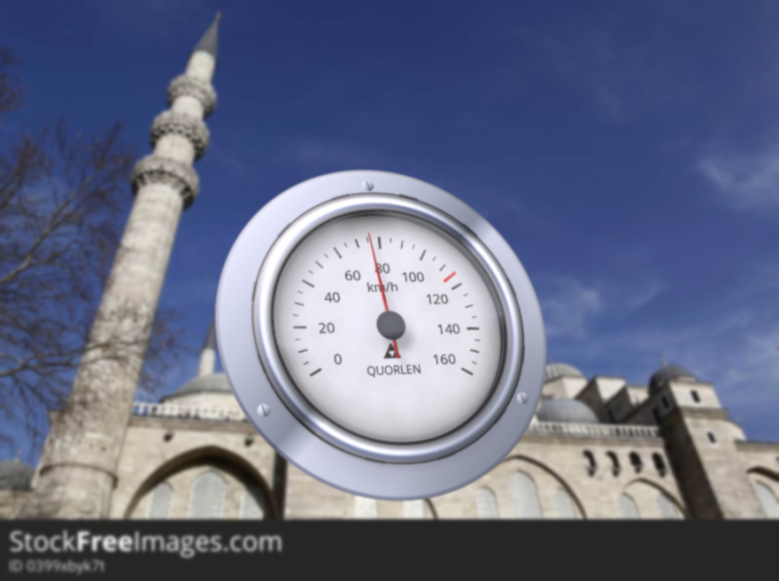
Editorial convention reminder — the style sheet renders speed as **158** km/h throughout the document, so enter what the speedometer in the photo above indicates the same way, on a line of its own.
**75** km/h
